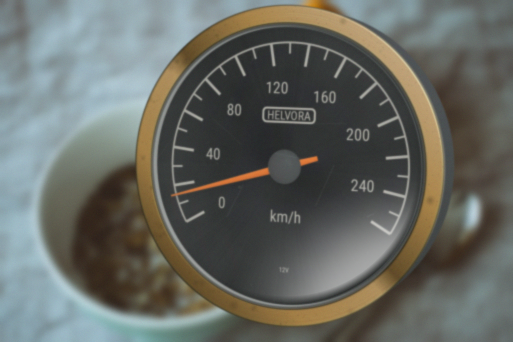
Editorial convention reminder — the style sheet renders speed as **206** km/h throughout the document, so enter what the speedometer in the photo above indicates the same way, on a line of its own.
**15** km/h
